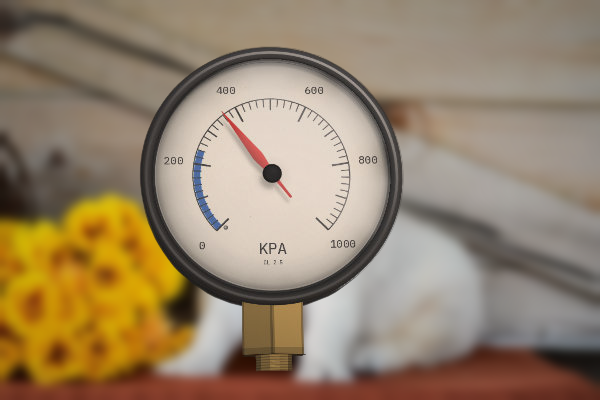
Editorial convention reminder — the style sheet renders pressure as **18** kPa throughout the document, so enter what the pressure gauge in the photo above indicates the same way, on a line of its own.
**360** kPa
